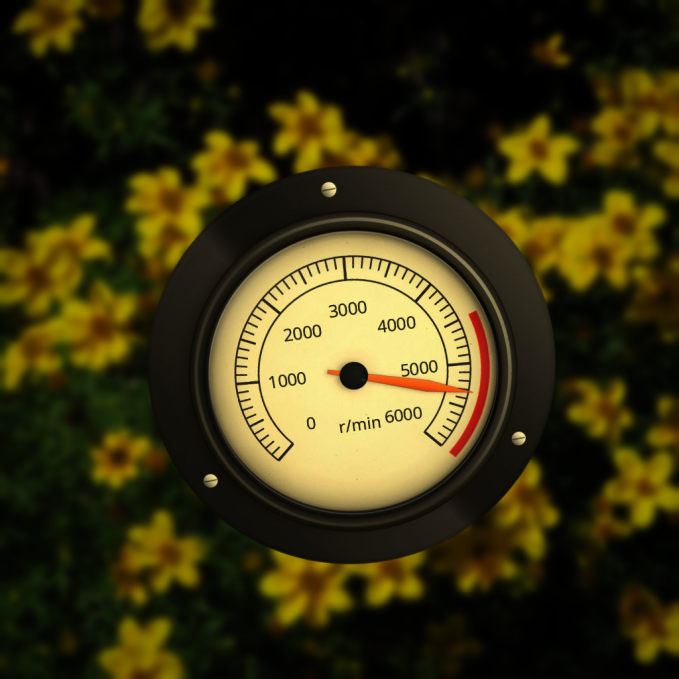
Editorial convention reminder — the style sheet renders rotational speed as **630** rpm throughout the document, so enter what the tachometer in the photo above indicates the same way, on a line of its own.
**5300** rpm
